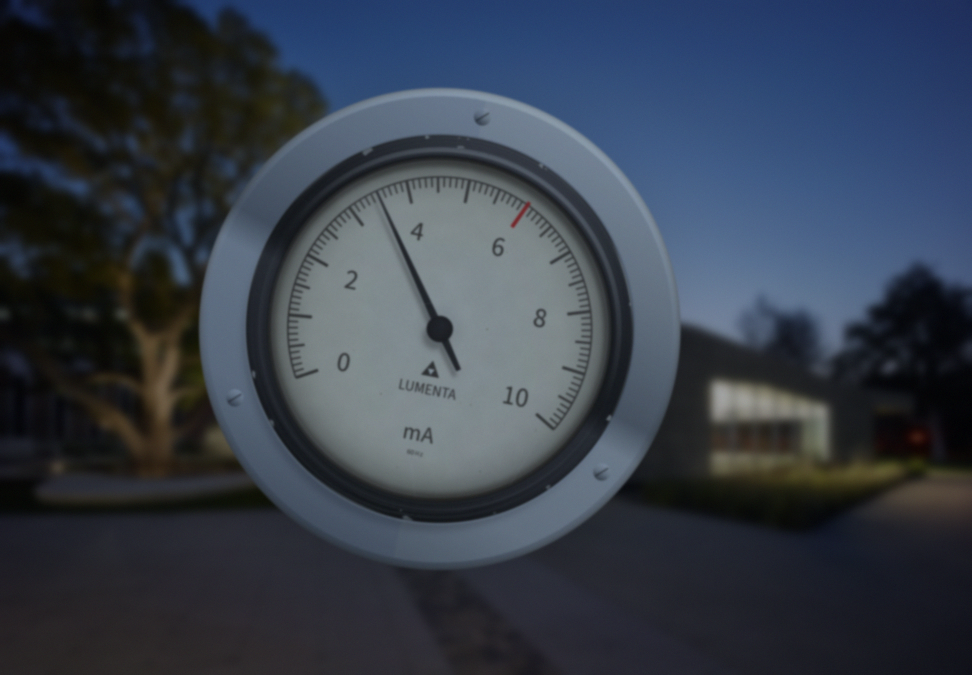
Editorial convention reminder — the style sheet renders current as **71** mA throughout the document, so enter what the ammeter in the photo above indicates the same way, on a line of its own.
**3.5** mA
